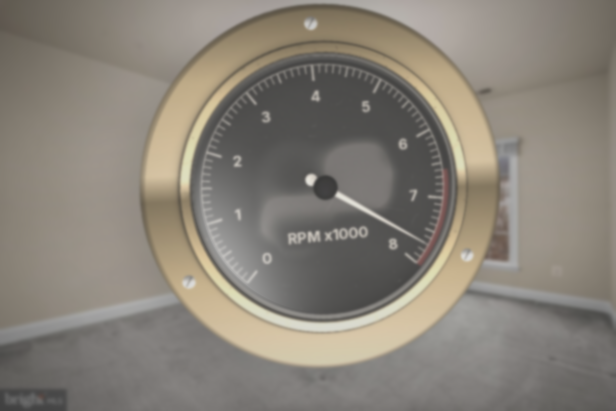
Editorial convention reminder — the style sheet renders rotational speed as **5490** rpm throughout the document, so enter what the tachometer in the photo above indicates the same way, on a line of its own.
**7700** rpm
